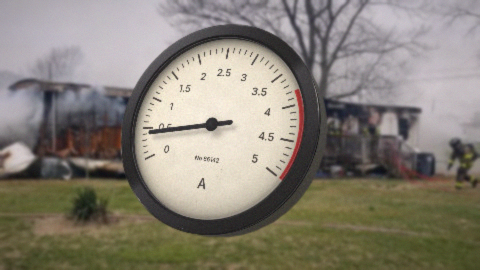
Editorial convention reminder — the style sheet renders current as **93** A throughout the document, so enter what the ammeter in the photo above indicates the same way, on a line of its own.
**0.4** A
